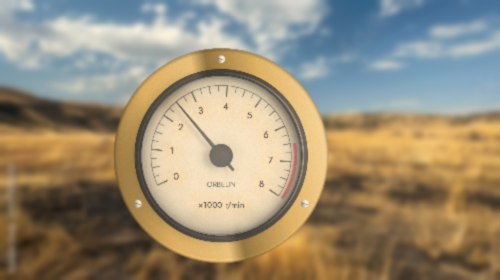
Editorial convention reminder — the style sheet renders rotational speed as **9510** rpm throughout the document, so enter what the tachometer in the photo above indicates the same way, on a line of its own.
**2500** rpm
